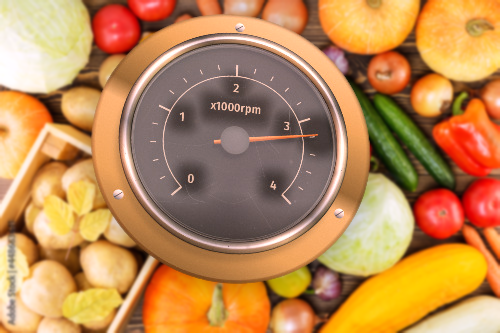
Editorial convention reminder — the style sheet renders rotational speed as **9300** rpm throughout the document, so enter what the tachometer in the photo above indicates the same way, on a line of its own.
**3200** rpm
